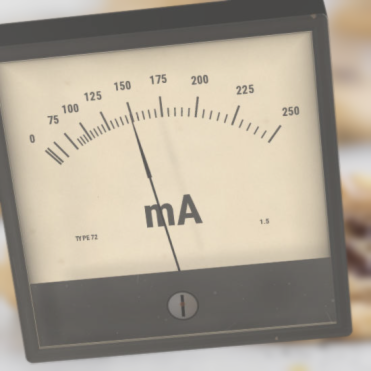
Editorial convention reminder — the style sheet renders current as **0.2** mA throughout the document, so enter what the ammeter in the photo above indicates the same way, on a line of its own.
**150** mA
